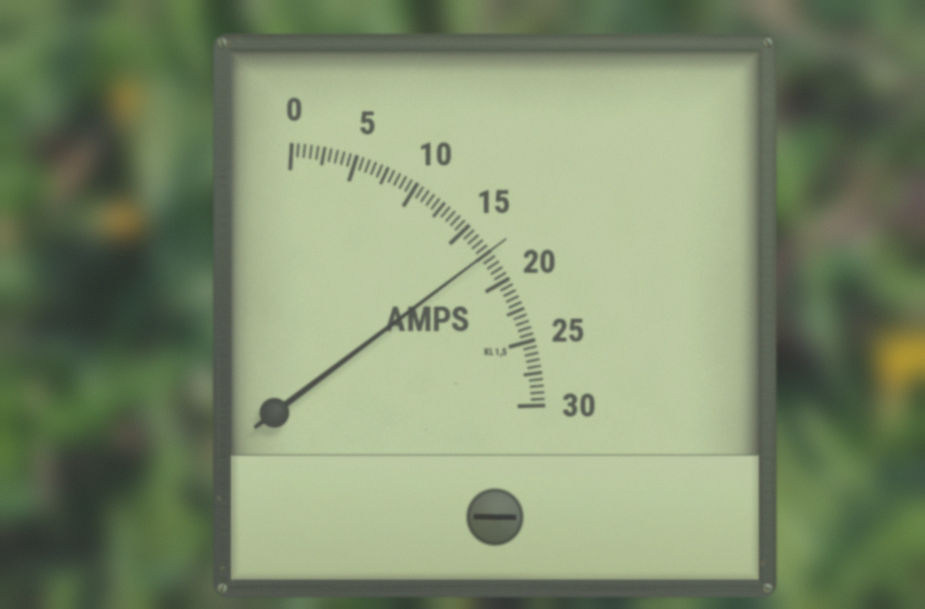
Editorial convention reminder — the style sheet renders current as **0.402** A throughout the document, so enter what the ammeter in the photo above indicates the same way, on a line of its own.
**17.5** A
